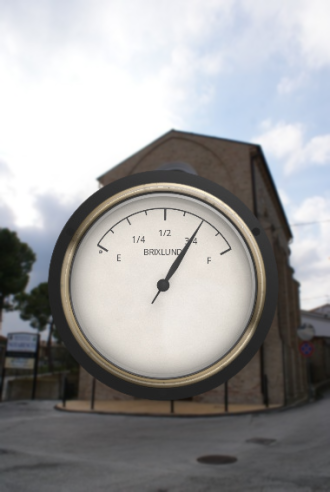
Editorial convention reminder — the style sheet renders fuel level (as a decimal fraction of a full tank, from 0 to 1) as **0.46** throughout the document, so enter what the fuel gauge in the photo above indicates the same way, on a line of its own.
**0.75**
